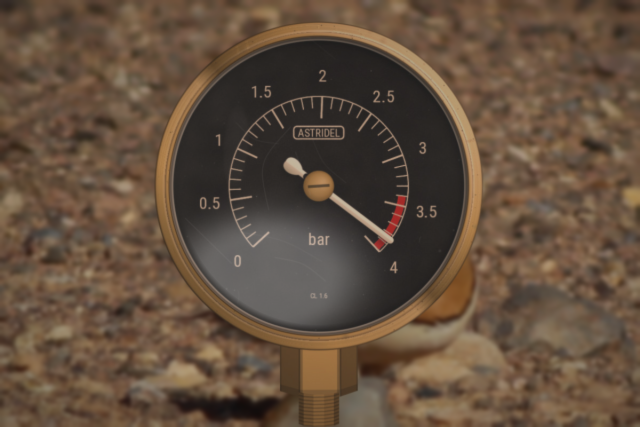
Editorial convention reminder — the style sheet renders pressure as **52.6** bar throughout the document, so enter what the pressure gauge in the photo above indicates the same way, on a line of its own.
**3.85** bar
